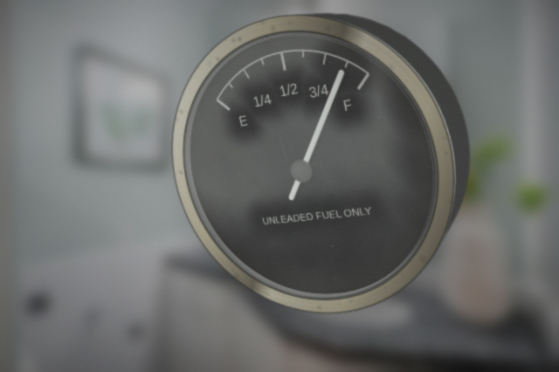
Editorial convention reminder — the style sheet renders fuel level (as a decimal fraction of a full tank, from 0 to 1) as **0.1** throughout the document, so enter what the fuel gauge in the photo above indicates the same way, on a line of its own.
**0.875**
